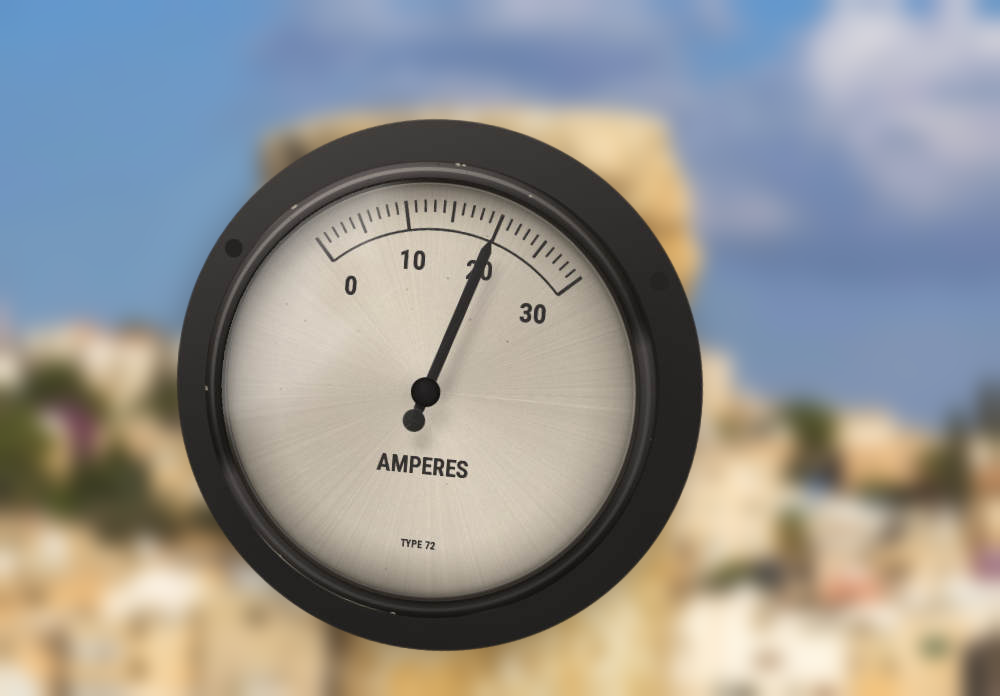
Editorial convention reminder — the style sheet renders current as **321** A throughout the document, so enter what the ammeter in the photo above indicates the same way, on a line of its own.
**20** A
